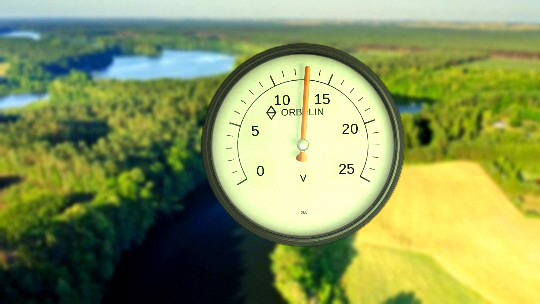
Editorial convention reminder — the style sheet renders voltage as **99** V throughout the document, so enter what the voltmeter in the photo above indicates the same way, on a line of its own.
**13** V
